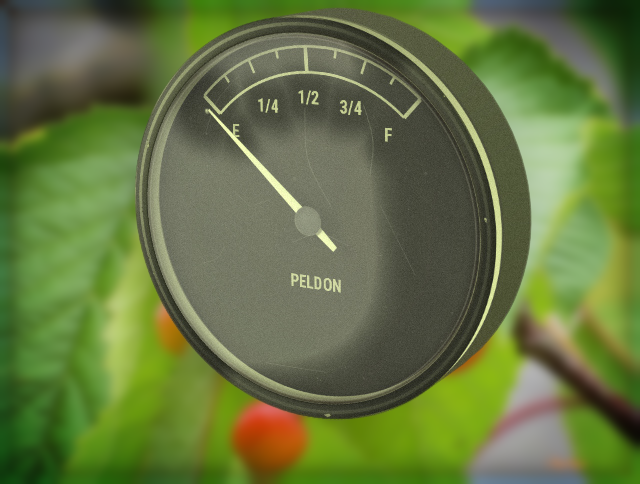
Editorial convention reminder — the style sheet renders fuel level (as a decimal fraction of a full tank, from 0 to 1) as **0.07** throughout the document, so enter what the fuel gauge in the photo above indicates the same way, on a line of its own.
**0**
